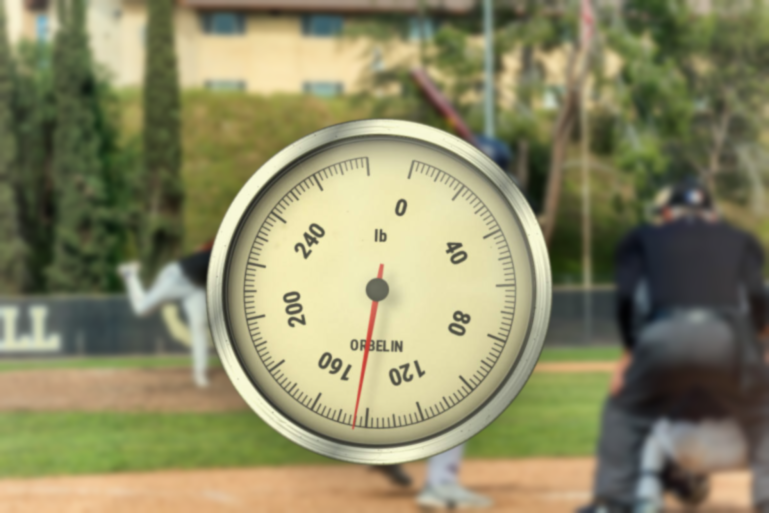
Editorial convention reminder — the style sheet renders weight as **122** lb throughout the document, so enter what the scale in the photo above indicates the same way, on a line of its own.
**144** lb
